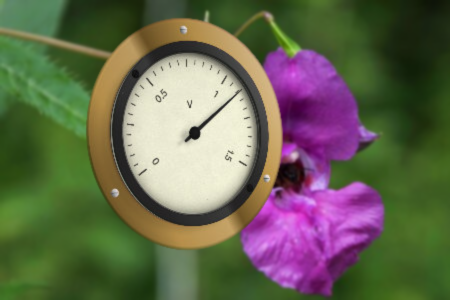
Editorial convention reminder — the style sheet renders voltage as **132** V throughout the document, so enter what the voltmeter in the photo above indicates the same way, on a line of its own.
**1.1** V
